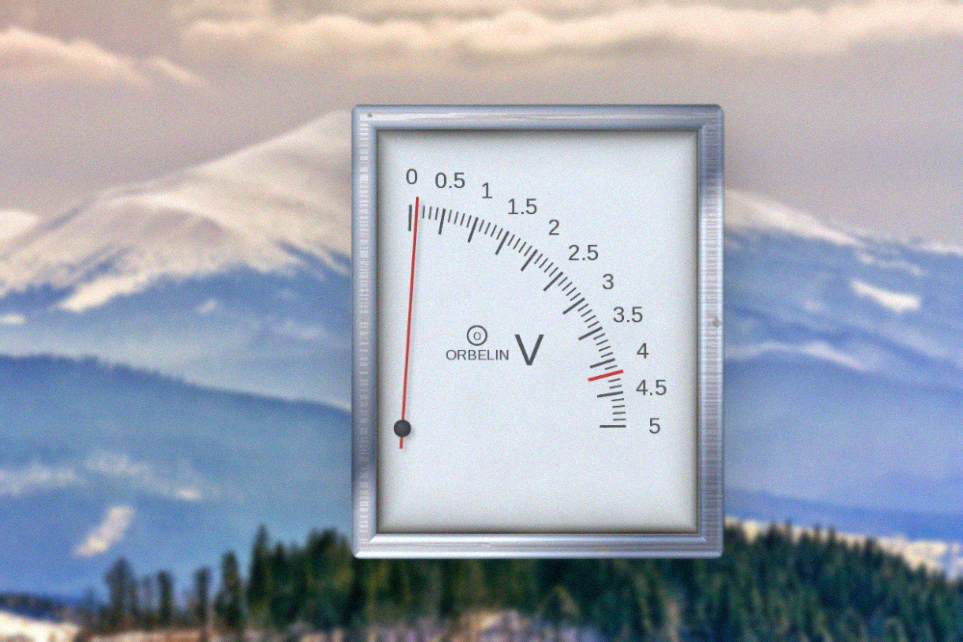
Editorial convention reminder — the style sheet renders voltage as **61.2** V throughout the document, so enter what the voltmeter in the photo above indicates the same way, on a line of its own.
**0.1** V
